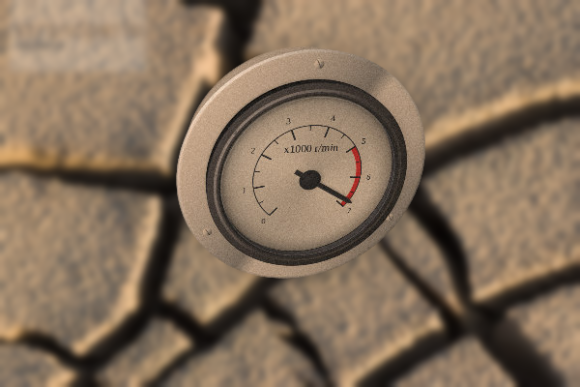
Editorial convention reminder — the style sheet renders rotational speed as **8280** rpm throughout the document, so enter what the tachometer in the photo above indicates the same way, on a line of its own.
**6750** rpm
